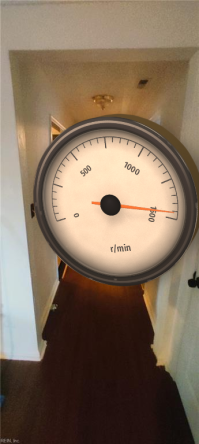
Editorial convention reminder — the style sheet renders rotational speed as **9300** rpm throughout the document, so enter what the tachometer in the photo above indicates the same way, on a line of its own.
**1450** rpm
